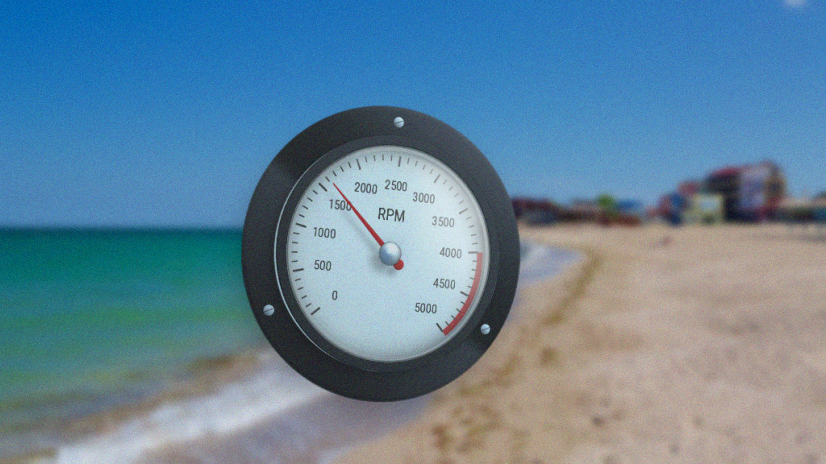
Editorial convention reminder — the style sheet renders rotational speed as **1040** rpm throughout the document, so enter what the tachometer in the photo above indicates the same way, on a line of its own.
**1600** rpm
